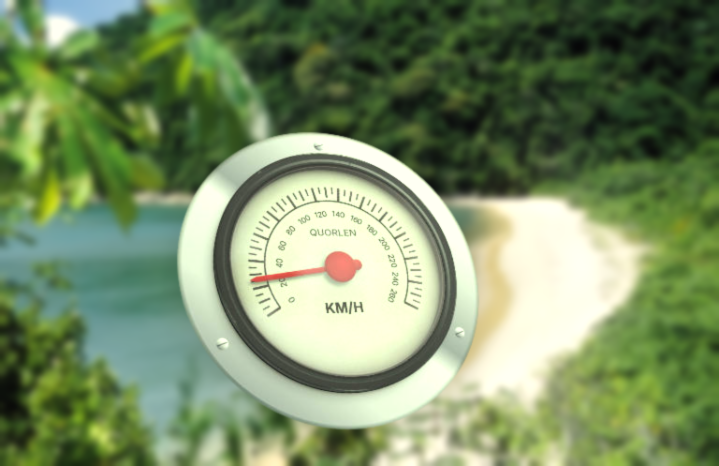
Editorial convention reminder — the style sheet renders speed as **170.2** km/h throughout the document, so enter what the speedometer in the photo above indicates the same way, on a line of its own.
**25** km/h
